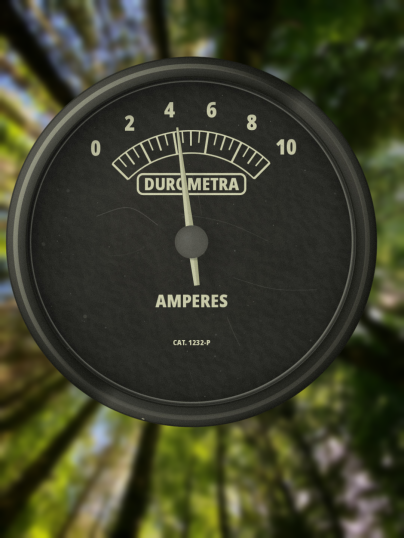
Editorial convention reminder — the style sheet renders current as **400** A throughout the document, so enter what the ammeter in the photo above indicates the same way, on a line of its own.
**4.25** A
